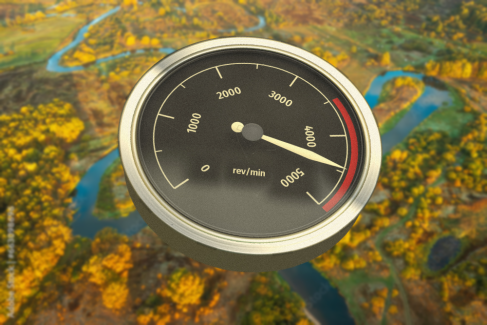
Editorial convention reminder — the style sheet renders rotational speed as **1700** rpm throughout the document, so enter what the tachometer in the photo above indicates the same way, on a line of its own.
**4500** rpm
